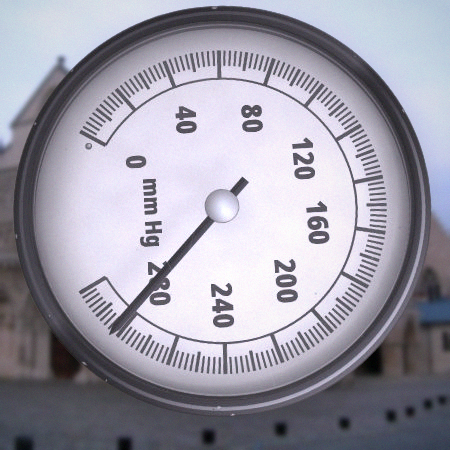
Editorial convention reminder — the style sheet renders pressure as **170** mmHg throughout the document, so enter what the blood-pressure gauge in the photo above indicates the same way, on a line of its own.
**282** mmHg
